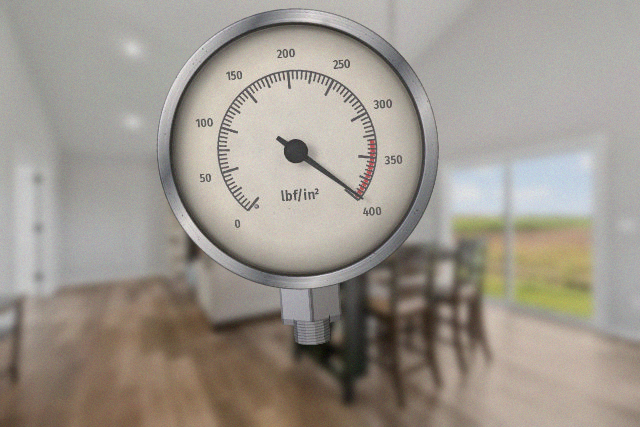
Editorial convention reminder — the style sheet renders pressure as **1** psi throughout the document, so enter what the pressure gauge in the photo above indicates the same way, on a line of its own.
**395** psi
